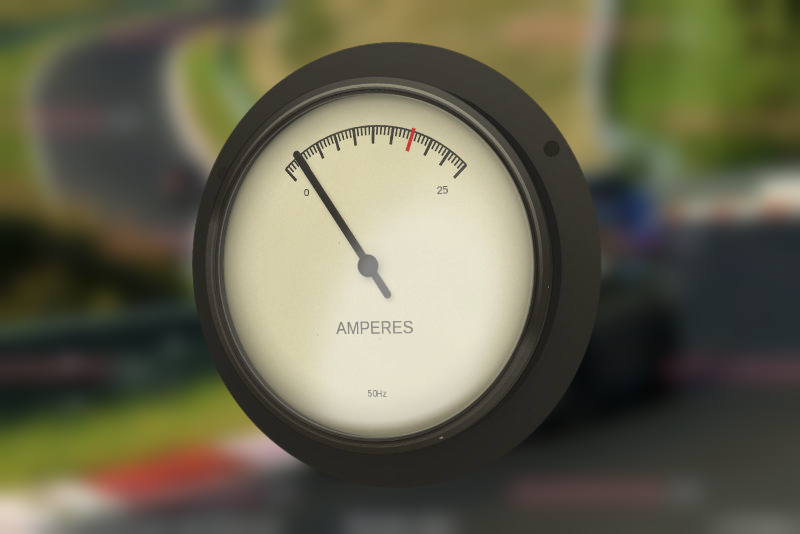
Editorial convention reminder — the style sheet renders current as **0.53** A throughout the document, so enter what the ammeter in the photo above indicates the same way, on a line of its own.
**2.5** A
